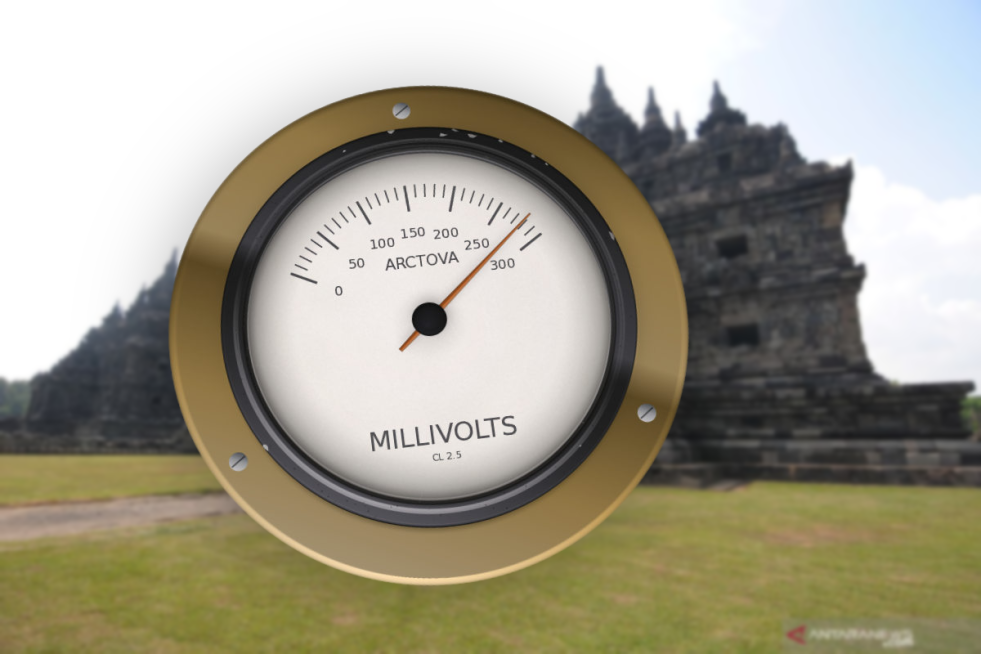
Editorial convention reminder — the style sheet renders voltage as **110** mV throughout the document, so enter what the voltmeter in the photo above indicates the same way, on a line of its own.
**280** mV
